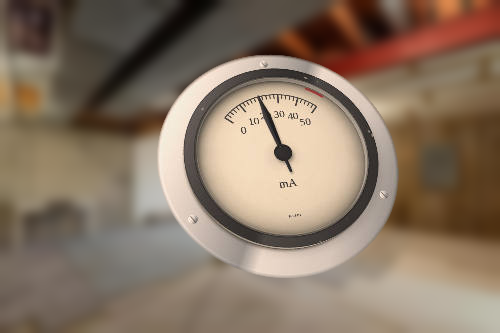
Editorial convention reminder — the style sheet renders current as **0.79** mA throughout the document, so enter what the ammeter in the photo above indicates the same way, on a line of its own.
**20** mA
